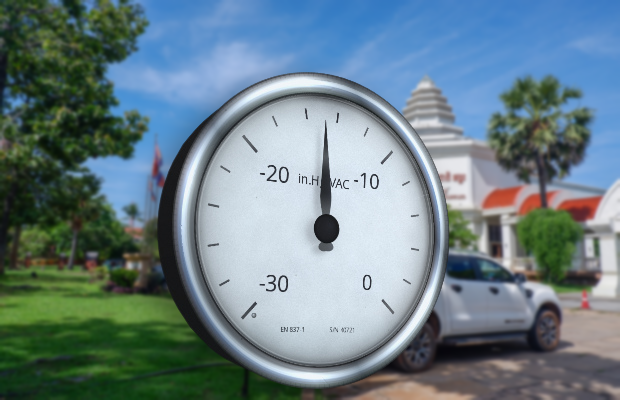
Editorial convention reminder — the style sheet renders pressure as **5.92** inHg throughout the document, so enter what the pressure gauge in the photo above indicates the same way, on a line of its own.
**-15** inHg
